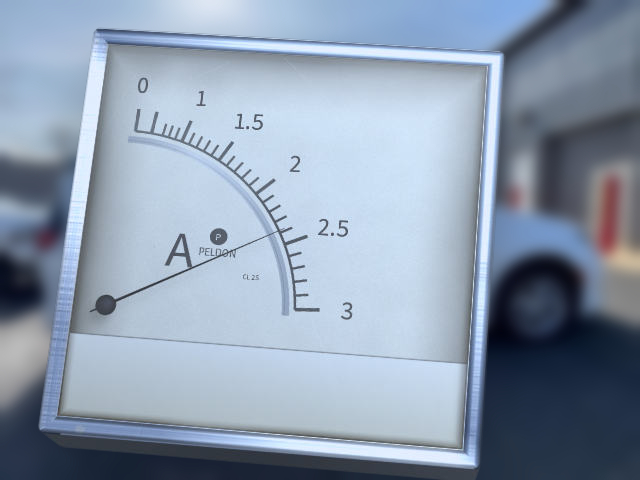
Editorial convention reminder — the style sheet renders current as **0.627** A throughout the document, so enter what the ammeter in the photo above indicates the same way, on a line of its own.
**2.4** A
